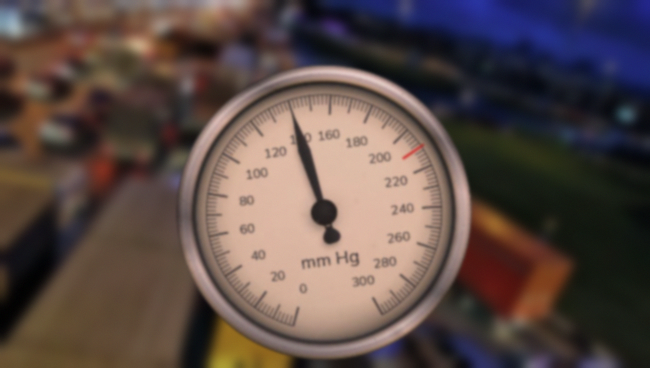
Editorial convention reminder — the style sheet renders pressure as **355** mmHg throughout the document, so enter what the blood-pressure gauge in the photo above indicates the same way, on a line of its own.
**140** mmHg
